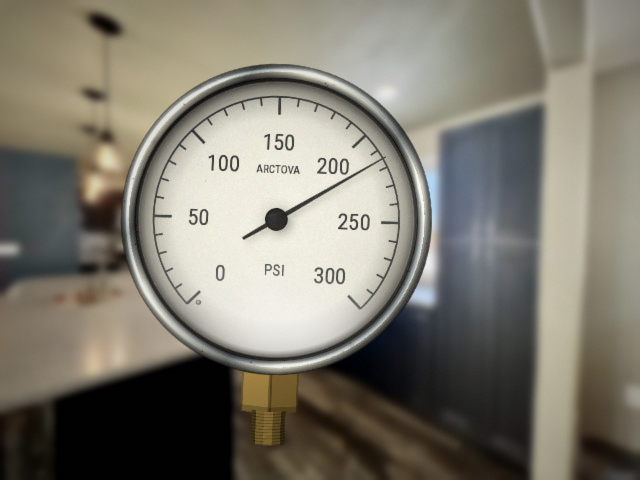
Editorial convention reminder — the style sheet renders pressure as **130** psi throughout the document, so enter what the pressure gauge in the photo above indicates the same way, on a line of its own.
**215** psi
